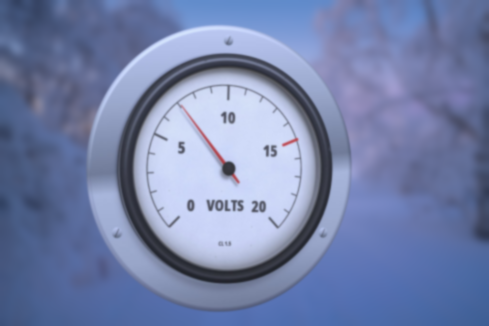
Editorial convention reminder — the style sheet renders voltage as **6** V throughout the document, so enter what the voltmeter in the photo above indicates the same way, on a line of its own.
**7** V
